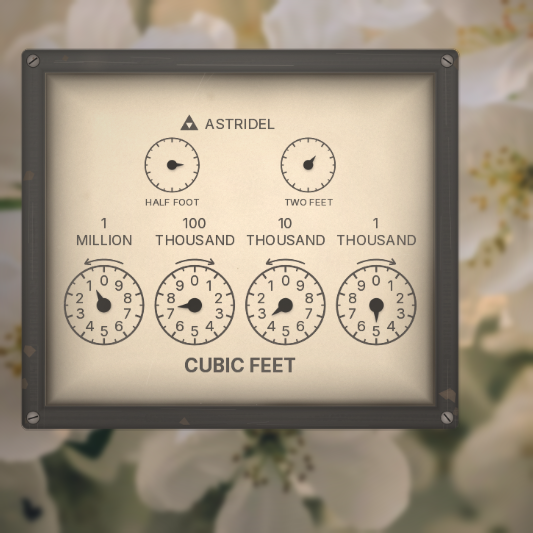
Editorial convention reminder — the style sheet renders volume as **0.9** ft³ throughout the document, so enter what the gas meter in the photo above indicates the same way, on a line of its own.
**73500** ft³
